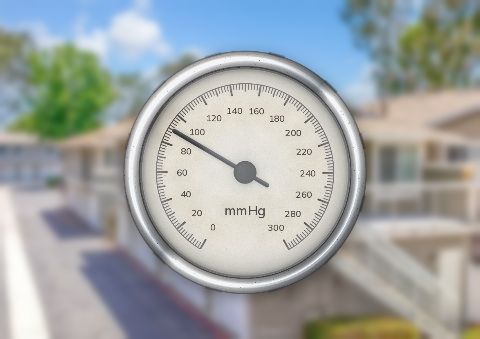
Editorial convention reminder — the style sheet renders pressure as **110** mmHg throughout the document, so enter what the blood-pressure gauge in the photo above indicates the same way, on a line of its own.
**90** mmHg
